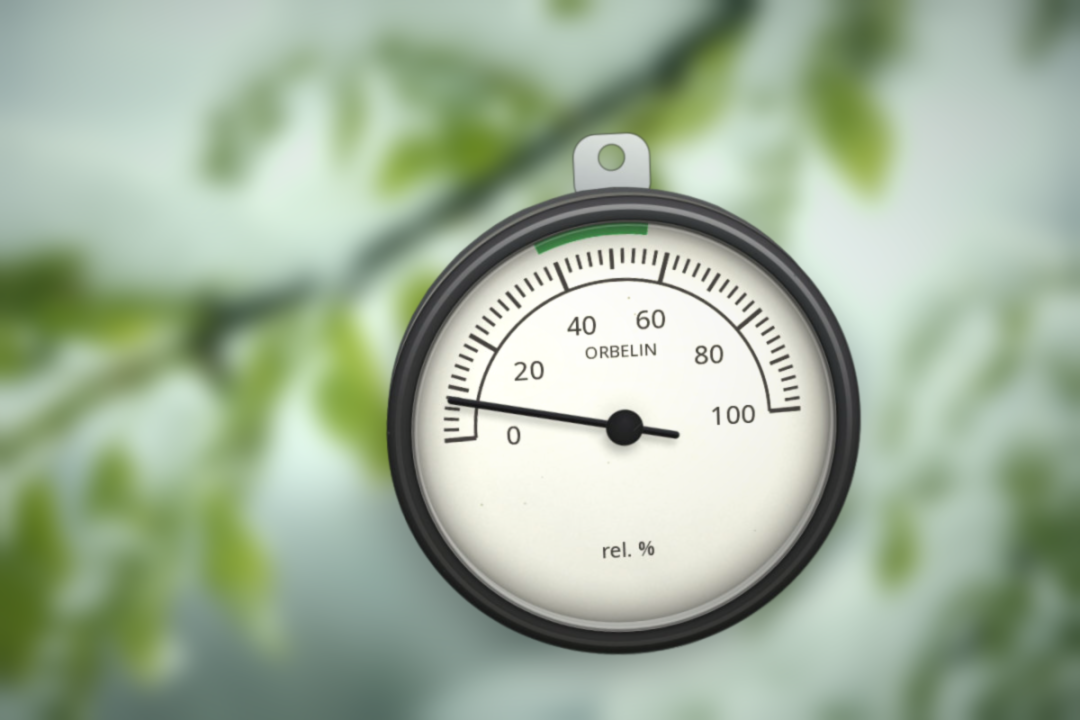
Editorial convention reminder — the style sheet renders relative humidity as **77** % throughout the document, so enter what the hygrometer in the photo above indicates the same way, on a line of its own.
**8** %
